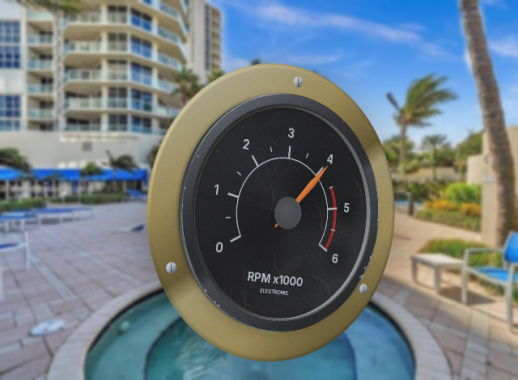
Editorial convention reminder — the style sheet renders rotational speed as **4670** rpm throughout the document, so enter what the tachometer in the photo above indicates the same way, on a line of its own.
**4000** rpm
